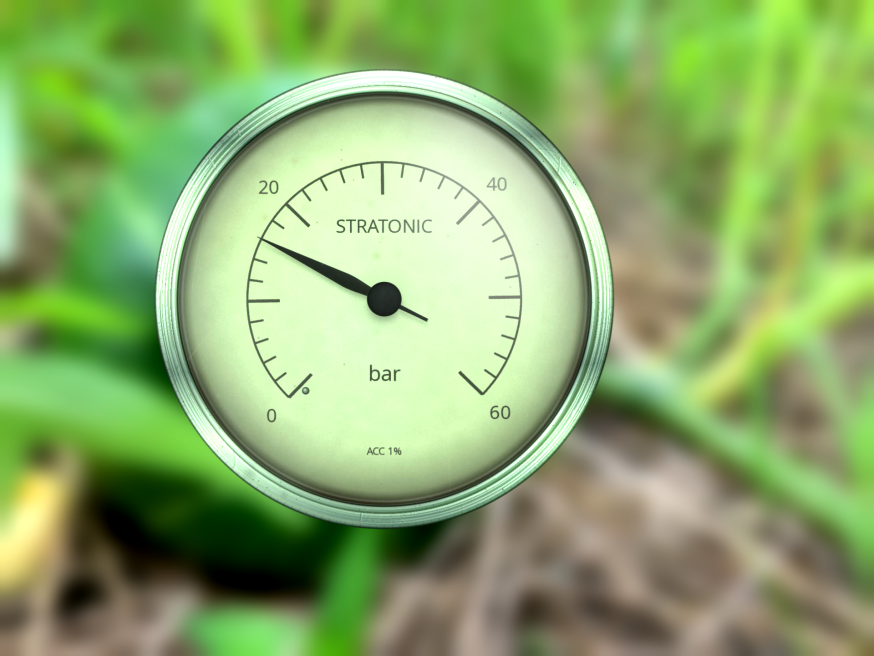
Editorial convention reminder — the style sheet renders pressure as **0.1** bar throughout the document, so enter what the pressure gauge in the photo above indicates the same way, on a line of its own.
**16** bar
